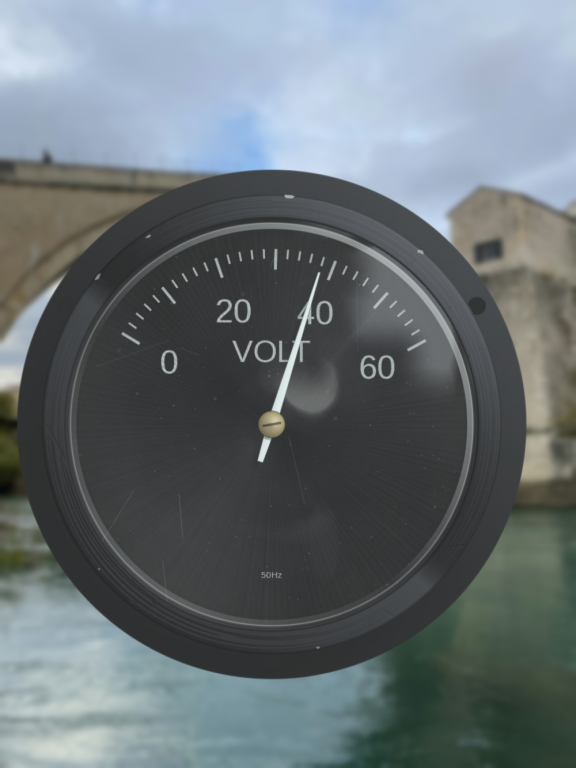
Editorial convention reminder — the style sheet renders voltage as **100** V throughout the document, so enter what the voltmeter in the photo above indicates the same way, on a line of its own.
**38** V
